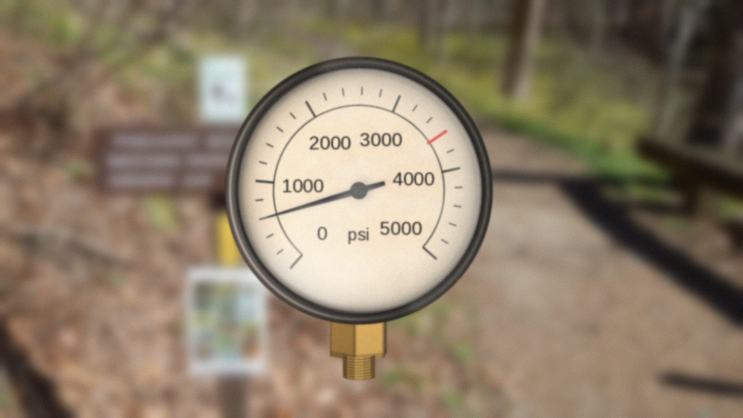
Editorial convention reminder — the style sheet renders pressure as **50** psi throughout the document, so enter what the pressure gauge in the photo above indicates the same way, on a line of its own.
**600** psi
